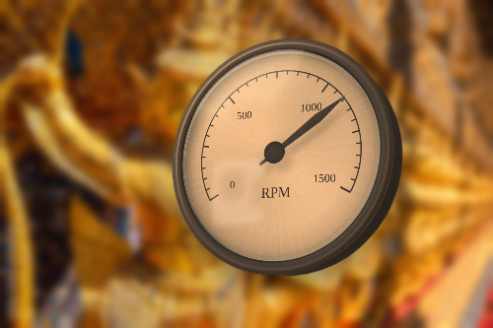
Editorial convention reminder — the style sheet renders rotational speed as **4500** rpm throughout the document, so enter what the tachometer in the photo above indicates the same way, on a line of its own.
**1100** rpm
